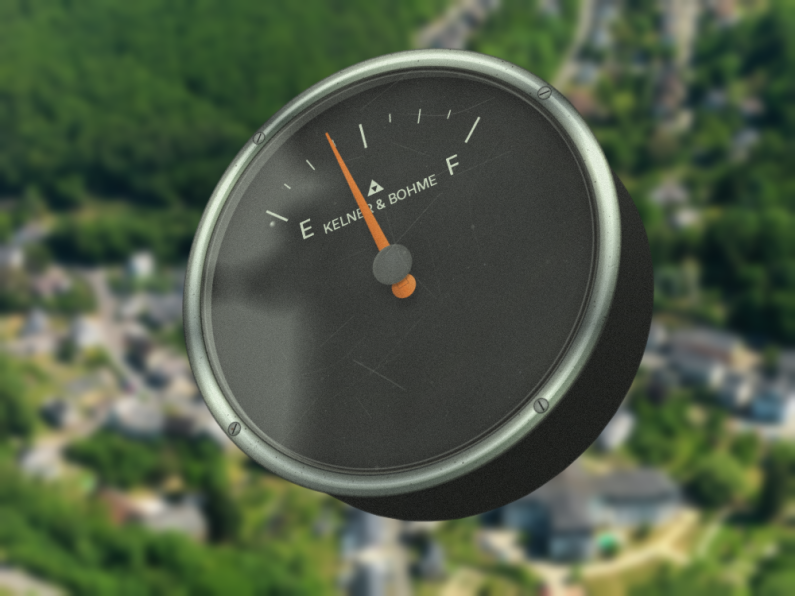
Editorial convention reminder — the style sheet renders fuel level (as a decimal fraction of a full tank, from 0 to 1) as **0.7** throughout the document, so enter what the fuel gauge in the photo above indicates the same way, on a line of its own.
**0.375**
